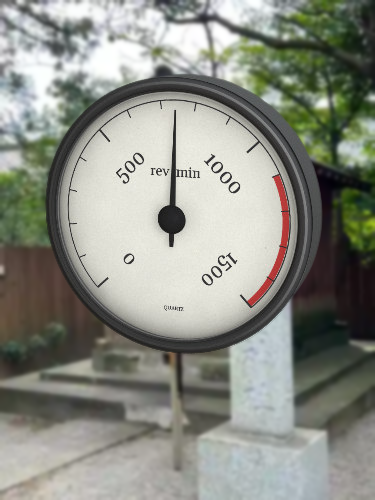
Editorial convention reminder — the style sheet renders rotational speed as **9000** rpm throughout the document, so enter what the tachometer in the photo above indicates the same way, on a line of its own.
**750** rpm
